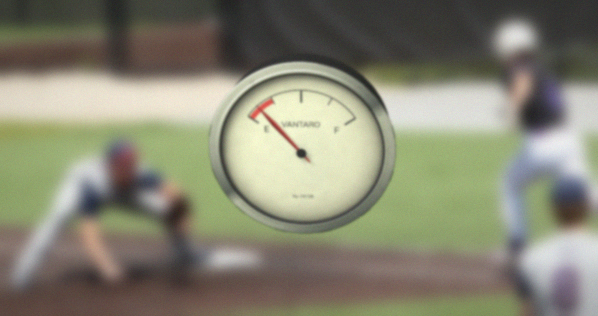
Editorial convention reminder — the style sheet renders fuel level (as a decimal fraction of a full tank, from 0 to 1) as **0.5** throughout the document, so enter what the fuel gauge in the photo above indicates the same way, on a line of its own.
**0.125**
